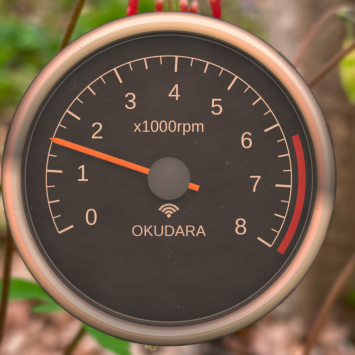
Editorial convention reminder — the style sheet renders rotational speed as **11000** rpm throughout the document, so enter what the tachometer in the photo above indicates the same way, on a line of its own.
**1500** rpm
